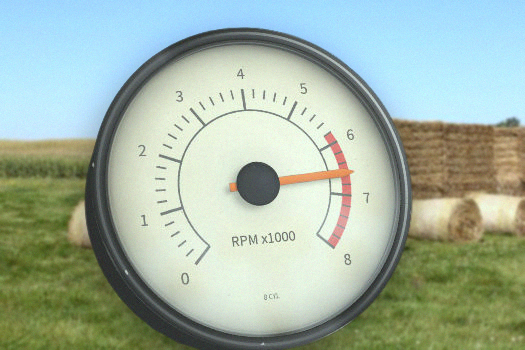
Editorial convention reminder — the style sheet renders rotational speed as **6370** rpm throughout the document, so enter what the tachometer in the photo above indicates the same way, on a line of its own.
**6600** rpm
